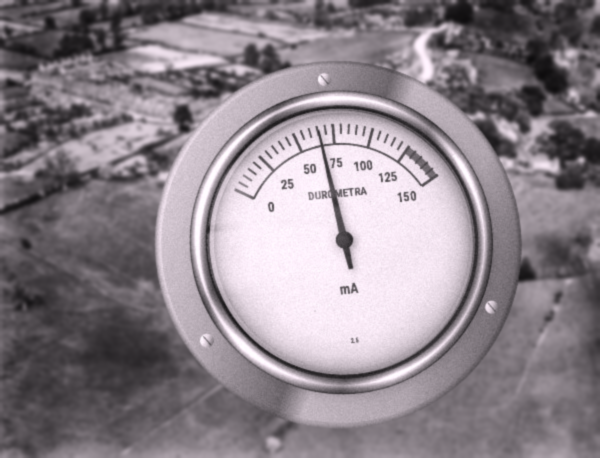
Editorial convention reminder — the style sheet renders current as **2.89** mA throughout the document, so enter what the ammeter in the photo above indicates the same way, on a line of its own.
**65** mA
